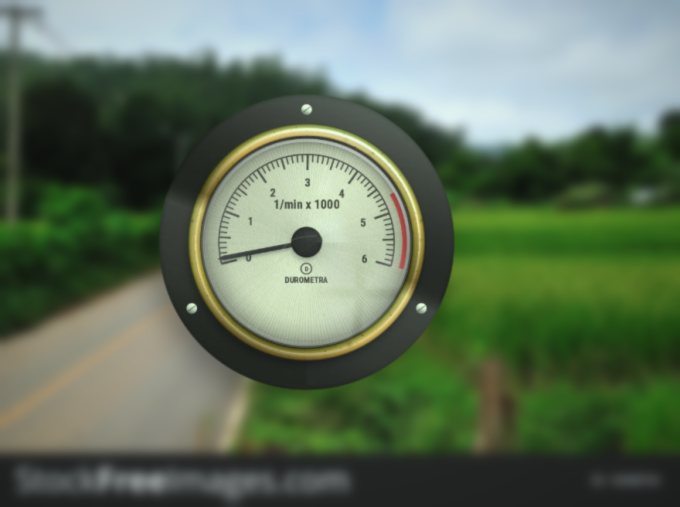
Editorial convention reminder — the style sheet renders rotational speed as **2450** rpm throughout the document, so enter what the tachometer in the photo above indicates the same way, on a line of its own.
**100** rpm
